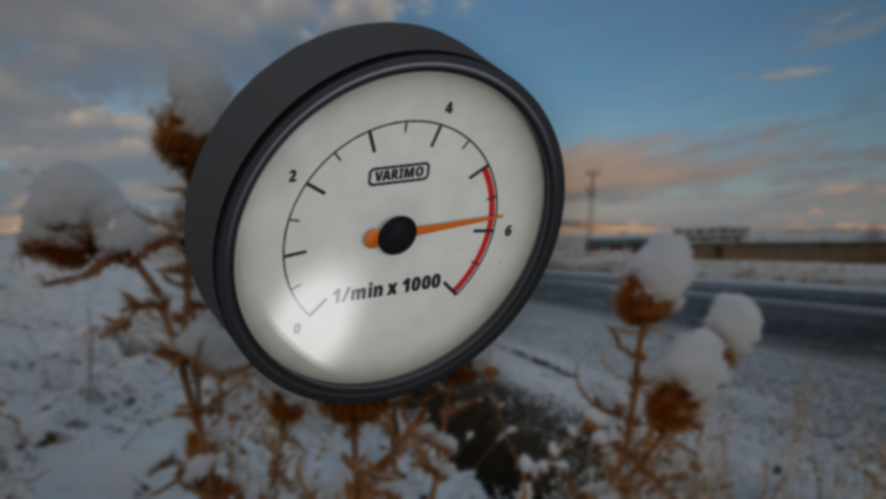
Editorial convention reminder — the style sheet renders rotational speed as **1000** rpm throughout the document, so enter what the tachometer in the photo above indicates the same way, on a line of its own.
**5750** rpm
